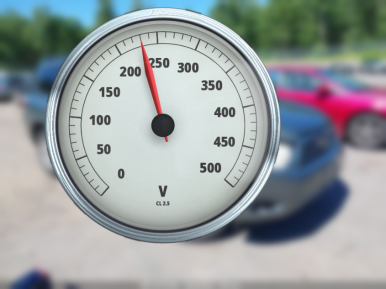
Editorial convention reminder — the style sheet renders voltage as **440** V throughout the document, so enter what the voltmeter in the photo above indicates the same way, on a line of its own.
**230** V
